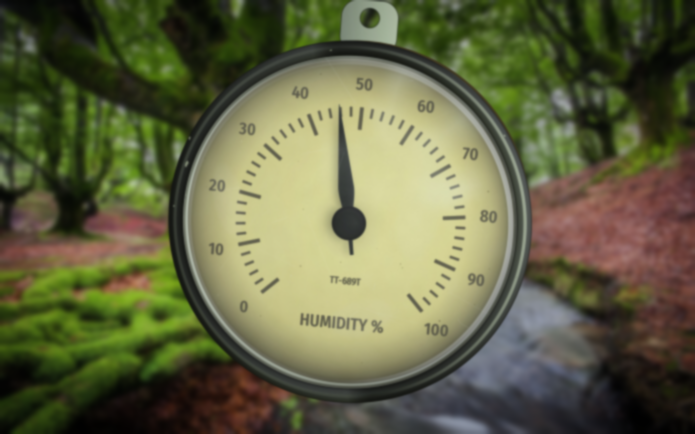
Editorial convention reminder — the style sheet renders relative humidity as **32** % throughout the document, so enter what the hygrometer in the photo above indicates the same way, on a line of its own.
**46** %
